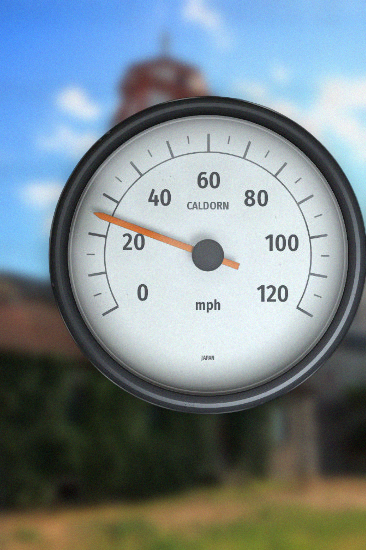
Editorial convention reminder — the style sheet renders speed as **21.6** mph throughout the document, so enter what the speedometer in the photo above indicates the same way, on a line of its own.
**25** mph
